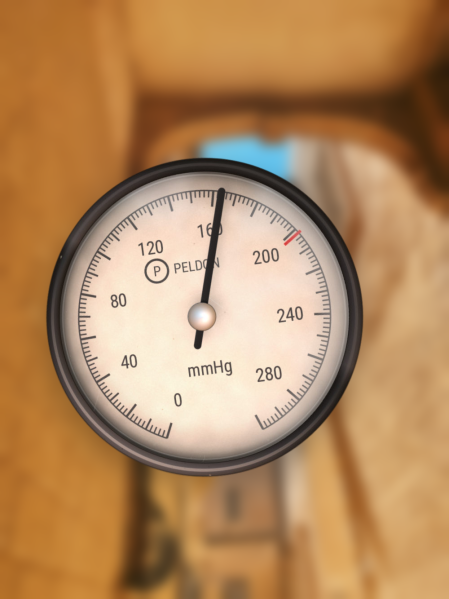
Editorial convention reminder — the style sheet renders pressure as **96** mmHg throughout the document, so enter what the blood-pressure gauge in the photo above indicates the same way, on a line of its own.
**164** mmHg
